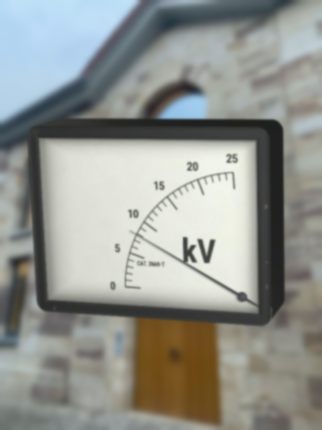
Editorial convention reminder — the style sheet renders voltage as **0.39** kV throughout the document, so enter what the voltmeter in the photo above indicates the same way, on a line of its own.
**8** kV
